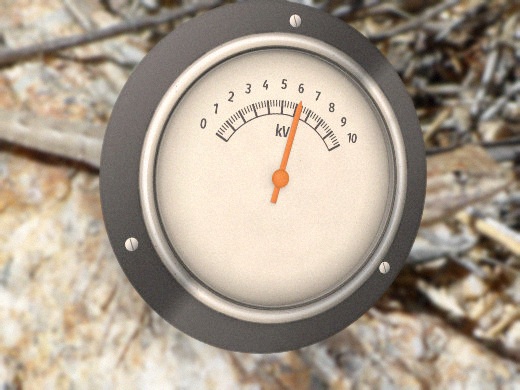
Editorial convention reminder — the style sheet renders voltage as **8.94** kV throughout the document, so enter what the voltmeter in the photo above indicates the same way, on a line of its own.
**6** kV
